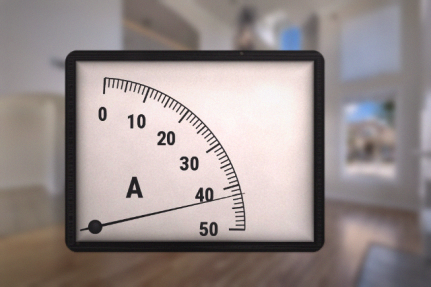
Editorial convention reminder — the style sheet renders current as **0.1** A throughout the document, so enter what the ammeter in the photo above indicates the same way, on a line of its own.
**42** A
